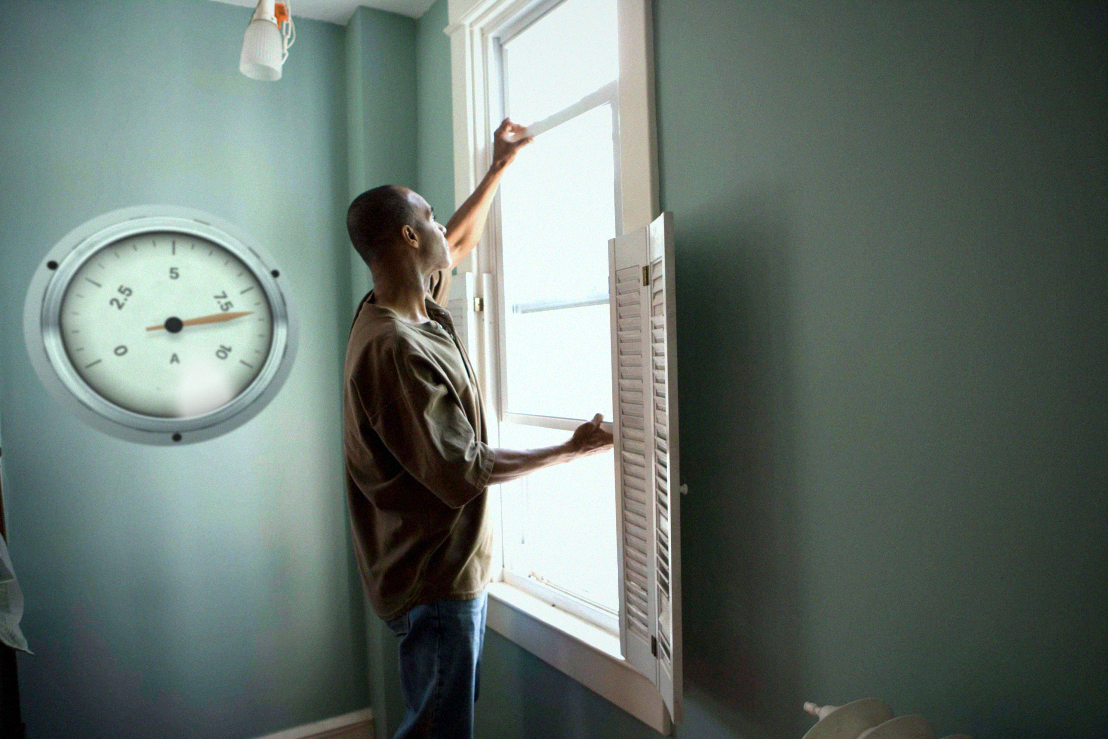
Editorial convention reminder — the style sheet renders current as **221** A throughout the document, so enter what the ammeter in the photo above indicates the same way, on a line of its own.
**8.25** A
